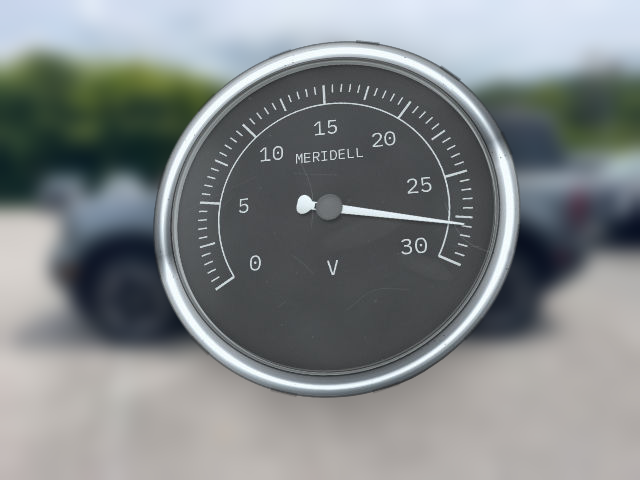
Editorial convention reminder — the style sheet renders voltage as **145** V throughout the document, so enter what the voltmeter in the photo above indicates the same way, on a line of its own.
**28** V
